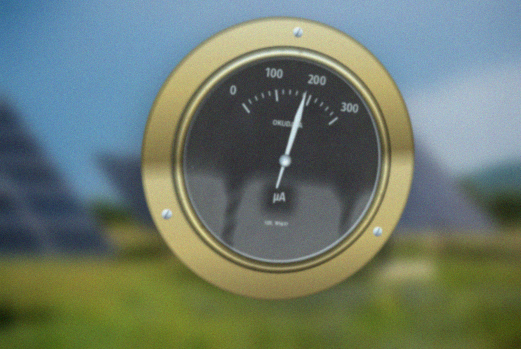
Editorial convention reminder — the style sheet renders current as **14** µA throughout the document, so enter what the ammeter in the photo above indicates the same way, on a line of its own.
**180** µA
